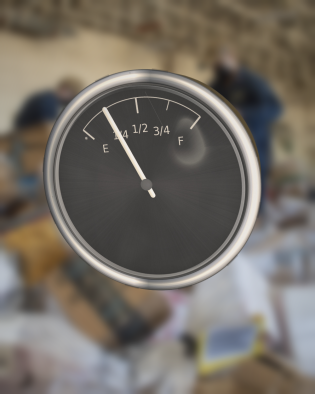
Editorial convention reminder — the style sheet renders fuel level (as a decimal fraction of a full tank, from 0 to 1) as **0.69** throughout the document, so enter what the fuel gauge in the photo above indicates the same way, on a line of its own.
**0.25**
